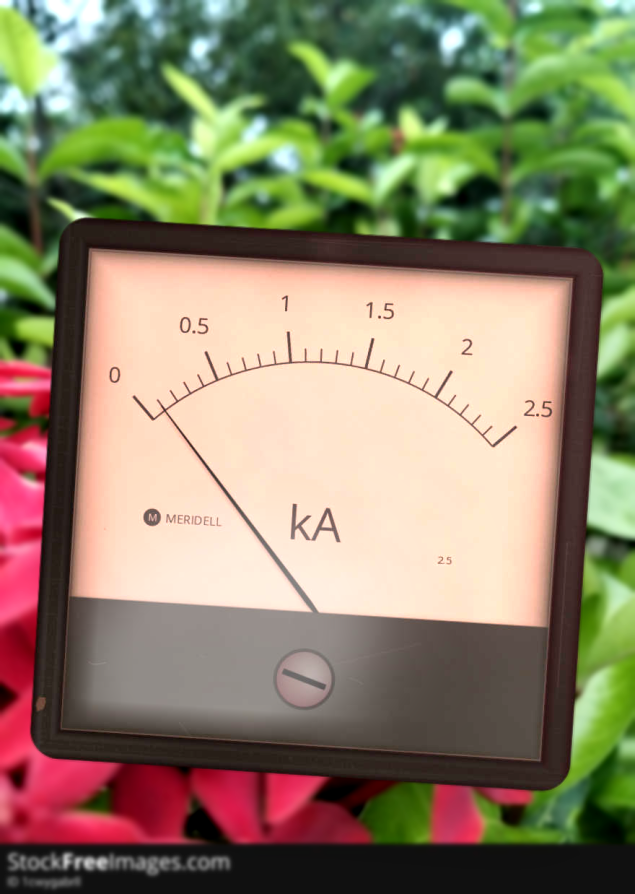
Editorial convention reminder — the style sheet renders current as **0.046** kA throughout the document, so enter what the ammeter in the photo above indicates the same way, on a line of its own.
**0.1** kA
